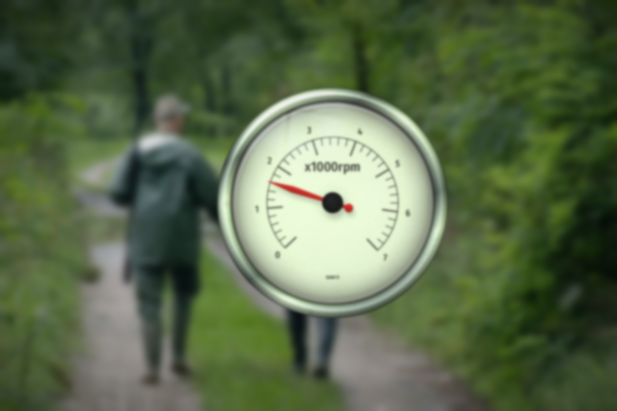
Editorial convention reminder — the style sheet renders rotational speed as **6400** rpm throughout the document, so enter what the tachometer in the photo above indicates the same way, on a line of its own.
**1600** rpm
